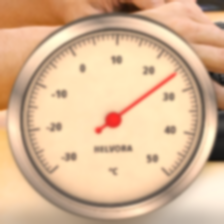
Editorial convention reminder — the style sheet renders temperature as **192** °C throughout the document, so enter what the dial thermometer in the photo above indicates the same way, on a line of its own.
**25** °C
